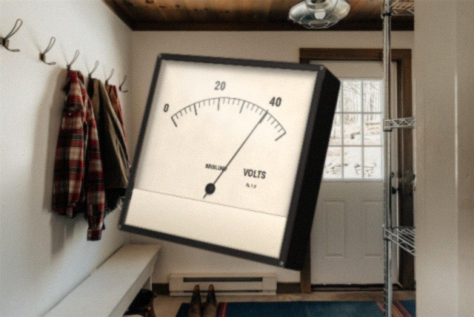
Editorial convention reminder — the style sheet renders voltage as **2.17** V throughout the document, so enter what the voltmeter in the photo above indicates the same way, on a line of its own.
**40** V
